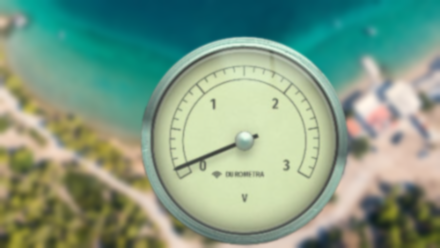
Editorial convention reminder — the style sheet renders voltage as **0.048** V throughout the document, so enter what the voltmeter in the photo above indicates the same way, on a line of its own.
**0.1** V
